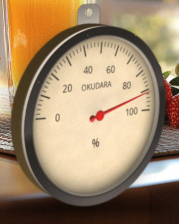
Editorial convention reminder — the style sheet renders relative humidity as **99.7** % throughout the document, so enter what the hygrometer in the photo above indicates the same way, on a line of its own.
**90** %
